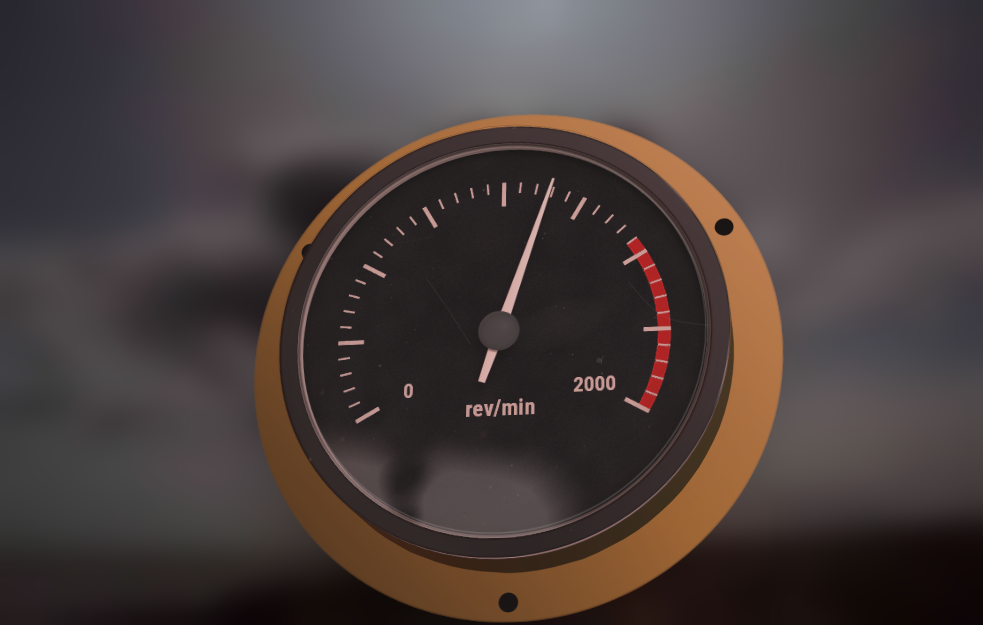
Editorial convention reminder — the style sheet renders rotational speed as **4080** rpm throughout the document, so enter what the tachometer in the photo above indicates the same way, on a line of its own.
**1150** rpm
